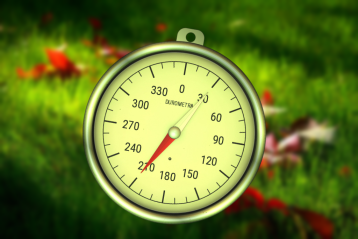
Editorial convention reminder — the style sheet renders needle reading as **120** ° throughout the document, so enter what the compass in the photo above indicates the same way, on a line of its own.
**210** °
